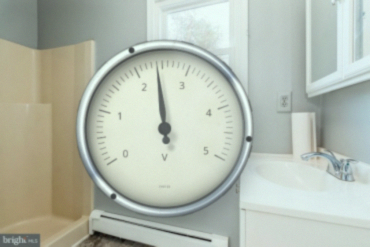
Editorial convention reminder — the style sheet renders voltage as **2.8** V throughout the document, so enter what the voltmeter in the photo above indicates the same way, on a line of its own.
**2.4** V
